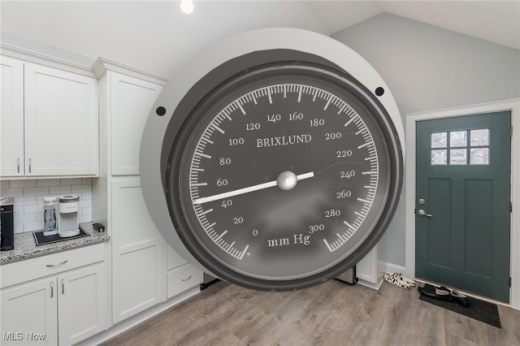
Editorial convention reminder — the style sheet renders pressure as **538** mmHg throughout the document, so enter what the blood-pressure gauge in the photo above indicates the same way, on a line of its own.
**50** mmHg
